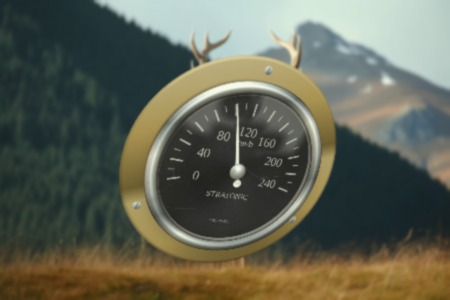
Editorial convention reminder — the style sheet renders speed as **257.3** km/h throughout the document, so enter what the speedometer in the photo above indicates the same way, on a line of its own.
**100** km/h
